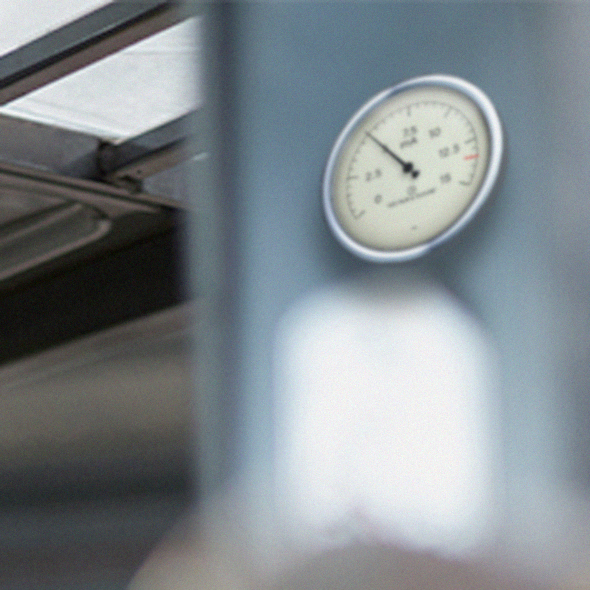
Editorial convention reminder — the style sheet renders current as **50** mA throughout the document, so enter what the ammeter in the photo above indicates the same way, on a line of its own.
**5** mA
